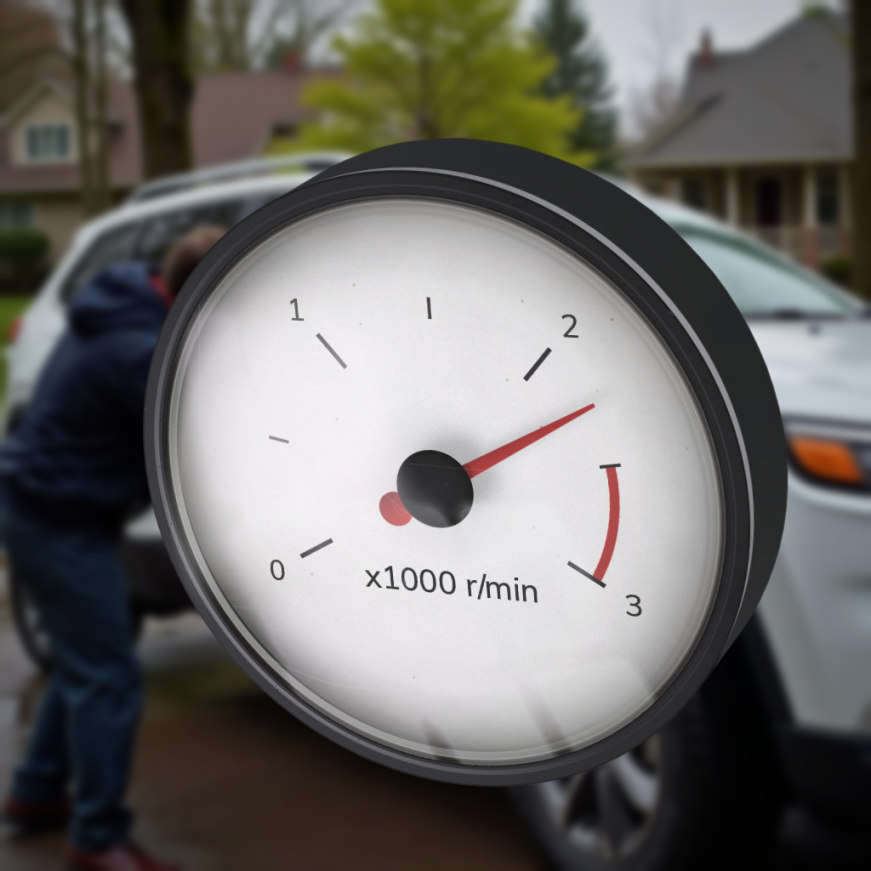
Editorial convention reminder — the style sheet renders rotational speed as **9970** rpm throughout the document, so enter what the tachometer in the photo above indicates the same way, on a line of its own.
**2250** rpm
